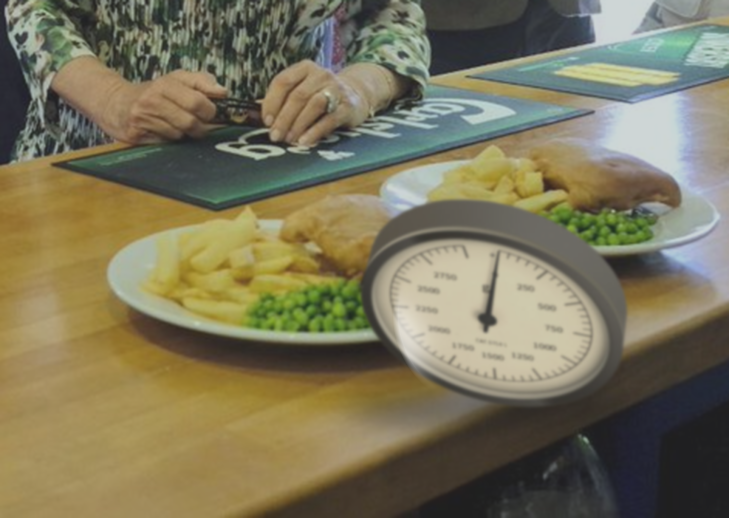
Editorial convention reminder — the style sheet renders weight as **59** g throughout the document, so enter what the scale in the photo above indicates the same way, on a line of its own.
**0** g
